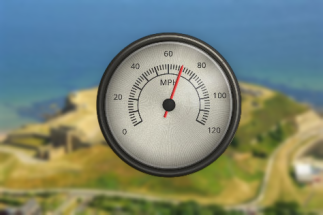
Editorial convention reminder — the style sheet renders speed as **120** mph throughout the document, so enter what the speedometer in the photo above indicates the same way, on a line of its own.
**70** mph
